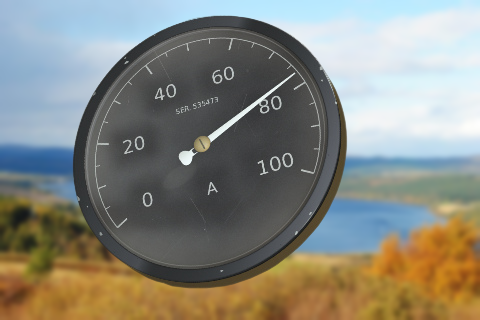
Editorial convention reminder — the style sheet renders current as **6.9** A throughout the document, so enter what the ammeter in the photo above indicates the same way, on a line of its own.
**77.5** A
